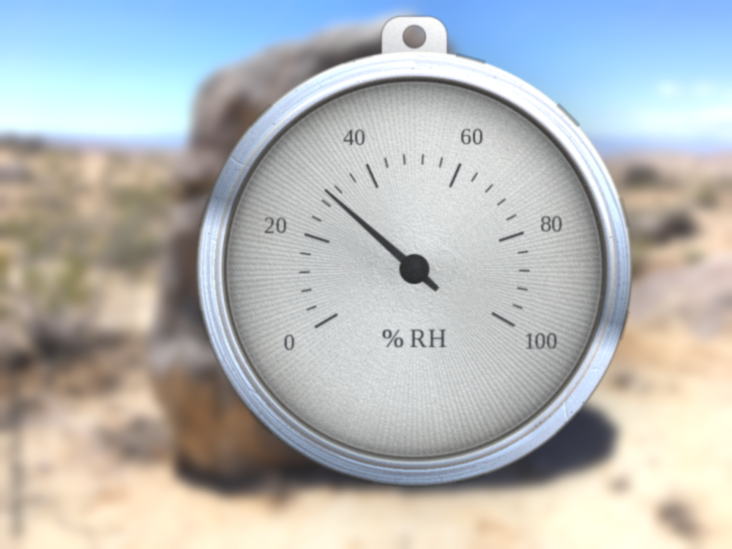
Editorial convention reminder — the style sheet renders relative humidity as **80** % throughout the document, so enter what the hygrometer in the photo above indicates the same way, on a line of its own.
**30** %
